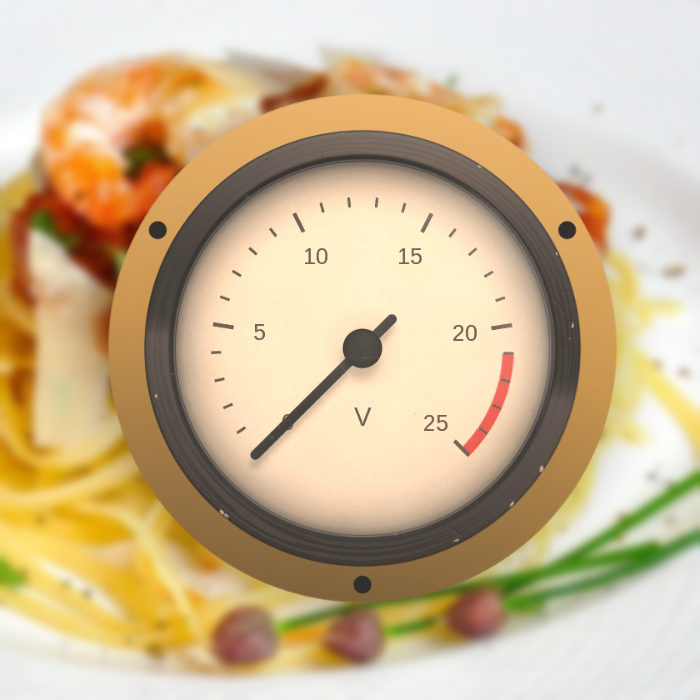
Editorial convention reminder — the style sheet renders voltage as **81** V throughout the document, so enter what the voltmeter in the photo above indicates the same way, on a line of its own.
**0** V
